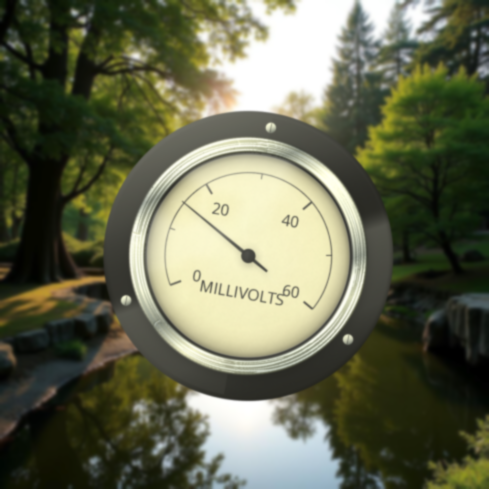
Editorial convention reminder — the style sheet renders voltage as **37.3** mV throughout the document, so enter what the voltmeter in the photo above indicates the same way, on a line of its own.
**15** mV
